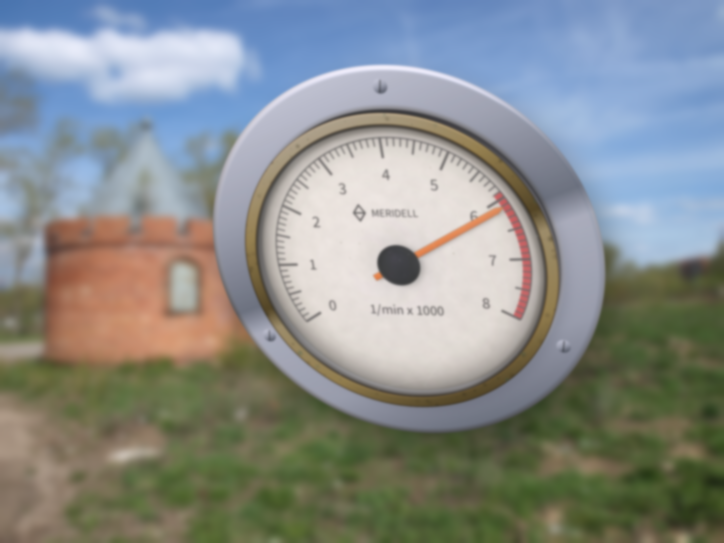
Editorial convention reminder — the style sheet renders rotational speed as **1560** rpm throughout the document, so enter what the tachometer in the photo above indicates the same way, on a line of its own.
**6100** rpm
